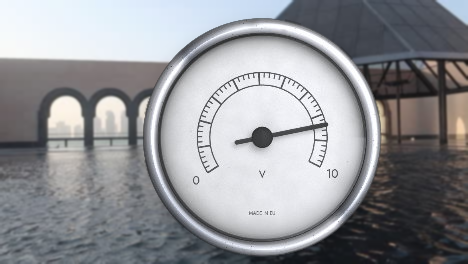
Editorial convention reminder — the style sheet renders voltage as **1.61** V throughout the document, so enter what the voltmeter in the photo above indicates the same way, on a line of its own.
**8.4** V
